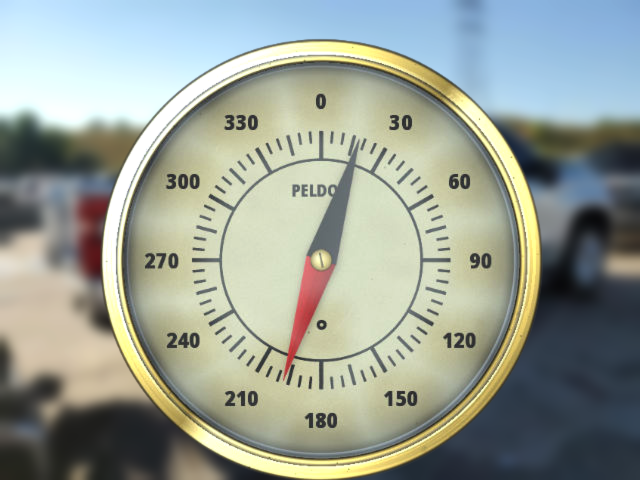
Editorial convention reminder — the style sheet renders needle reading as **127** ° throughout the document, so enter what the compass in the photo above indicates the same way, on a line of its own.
**197.5** °
